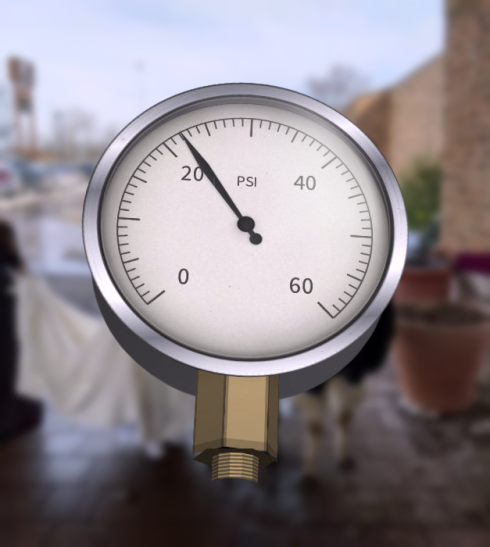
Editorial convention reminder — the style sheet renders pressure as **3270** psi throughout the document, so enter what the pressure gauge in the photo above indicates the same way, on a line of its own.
**22** psi
